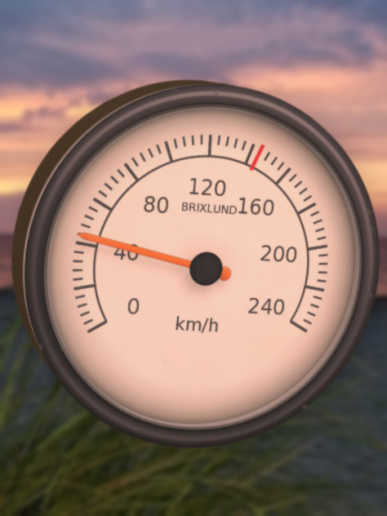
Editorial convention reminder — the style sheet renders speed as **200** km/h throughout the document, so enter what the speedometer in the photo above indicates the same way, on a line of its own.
**44** km/h
